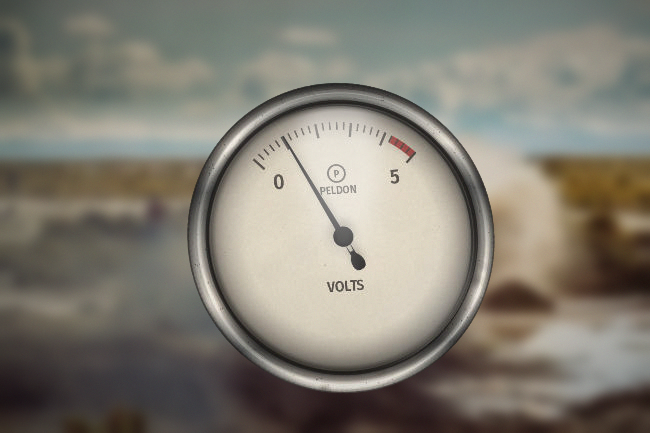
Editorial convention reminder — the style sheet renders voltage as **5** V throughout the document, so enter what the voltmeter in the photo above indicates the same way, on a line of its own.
**1** V
